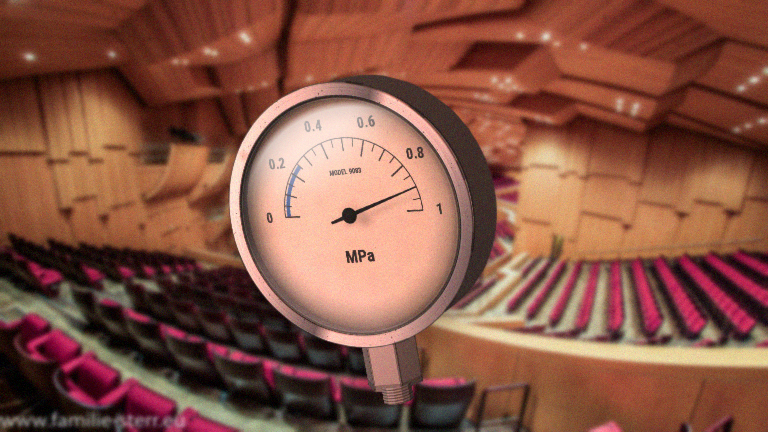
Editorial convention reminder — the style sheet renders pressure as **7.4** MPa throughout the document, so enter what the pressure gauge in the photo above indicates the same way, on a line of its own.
**0.9** MPa
